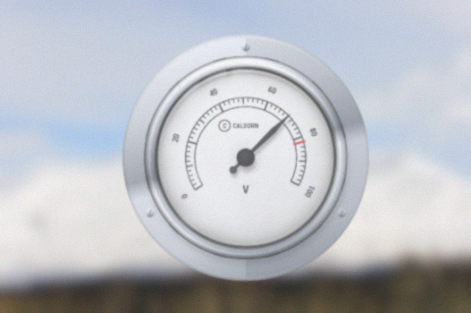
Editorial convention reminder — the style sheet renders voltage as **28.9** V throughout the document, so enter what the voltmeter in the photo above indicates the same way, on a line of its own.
**70** V
